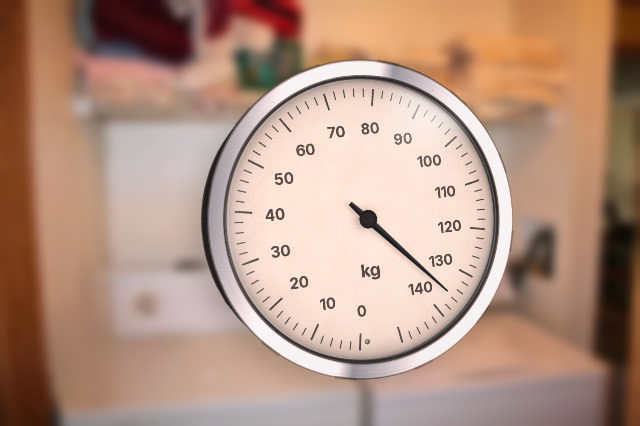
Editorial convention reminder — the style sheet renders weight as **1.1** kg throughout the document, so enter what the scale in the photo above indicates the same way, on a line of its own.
**136** kg
